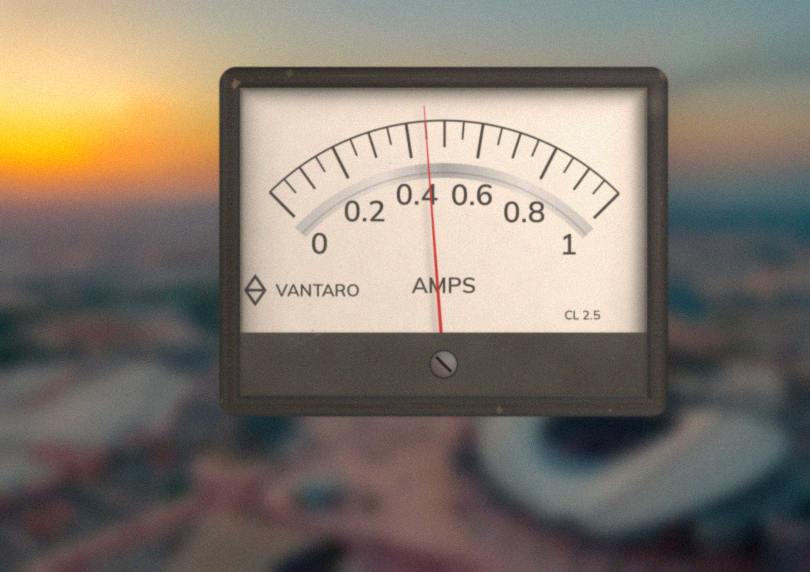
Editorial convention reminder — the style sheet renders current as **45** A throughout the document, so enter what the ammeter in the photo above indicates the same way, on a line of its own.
**0.45** A
